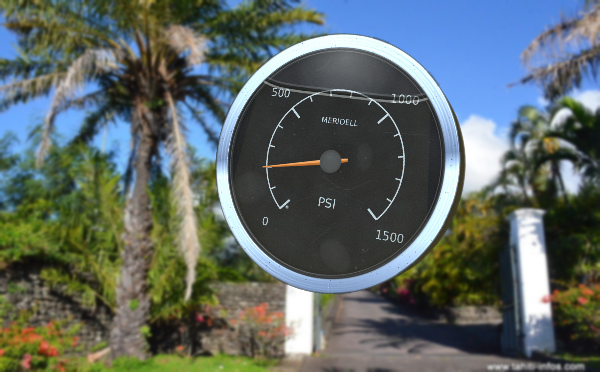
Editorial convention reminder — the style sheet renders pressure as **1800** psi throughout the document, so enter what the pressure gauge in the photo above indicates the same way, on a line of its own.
**200** psi
